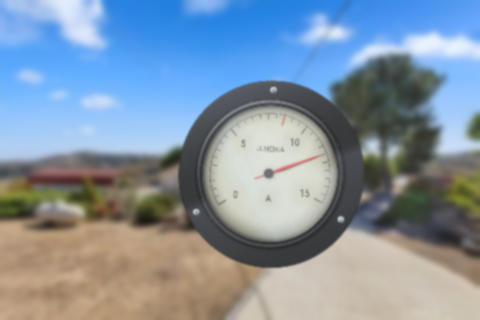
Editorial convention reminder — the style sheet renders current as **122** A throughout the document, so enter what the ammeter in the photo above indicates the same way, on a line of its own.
**12** A
